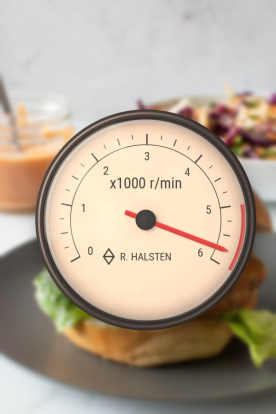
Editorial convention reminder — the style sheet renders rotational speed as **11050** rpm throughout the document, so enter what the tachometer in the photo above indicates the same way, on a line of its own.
**5750** rpm
